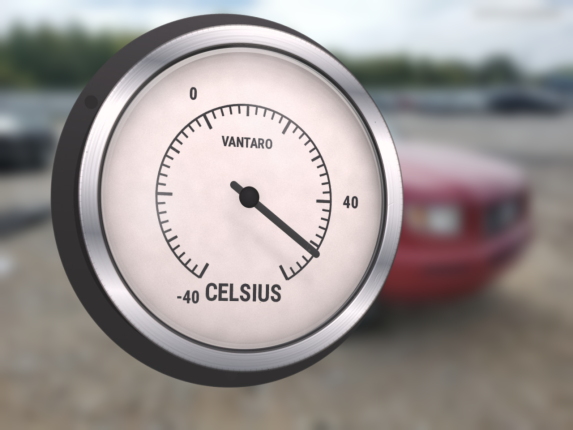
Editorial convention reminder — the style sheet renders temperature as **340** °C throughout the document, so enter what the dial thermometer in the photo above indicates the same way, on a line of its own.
**52** °C
